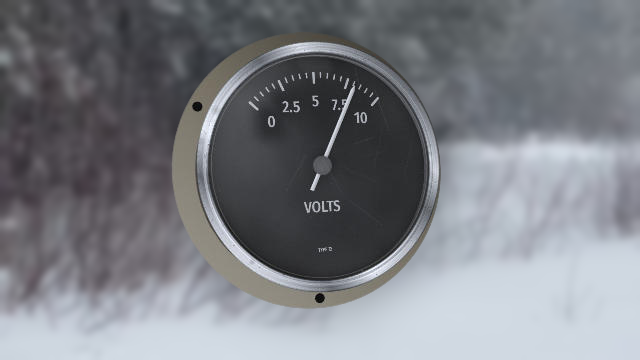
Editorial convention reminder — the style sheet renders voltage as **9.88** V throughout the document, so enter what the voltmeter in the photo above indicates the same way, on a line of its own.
**8** V
